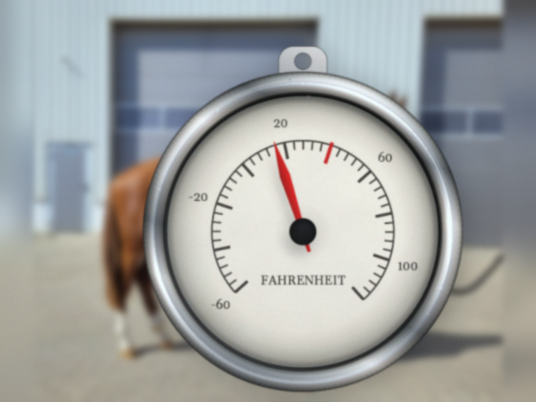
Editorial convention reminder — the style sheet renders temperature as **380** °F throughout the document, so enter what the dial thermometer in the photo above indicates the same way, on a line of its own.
**16** °F
